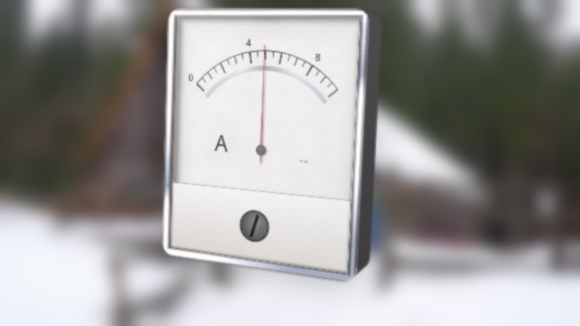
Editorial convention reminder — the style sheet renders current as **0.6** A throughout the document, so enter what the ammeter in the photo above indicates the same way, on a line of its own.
**5** A
